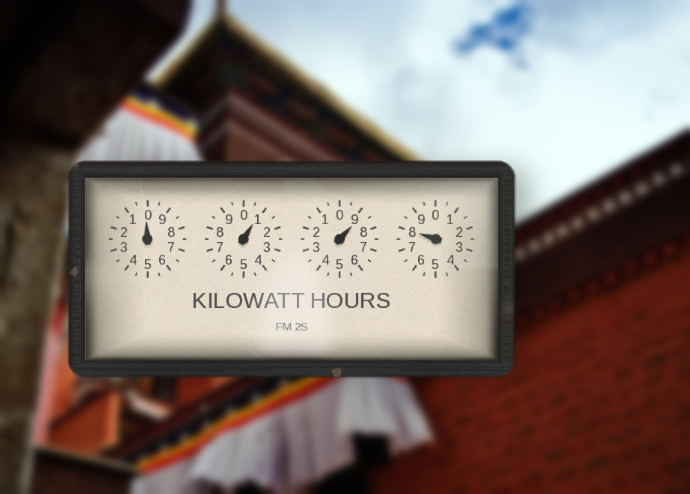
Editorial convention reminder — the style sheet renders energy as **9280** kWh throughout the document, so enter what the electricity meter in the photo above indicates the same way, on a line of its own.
**88** kWh
